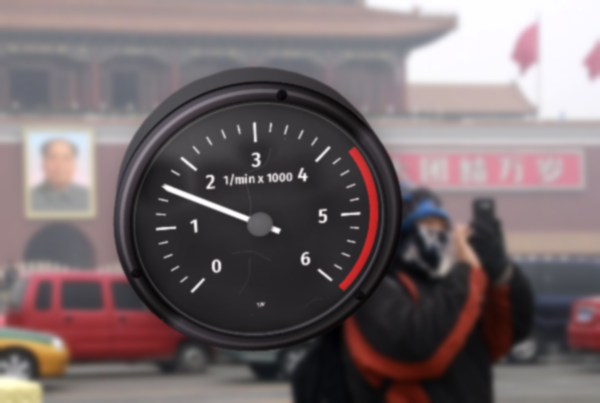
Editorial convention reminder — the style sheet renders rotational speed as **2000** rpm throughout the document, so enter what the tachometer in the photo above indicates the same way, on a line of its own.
**1600** rpm
